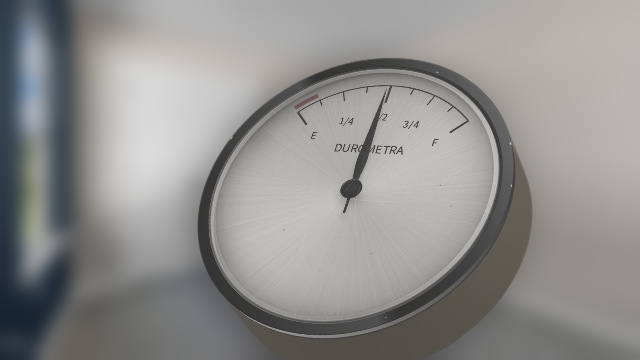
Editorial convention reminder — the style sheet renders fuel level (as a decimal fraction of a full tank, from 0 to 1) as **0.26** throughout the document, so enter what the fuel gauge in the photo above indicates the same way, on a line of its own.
**0.5**
